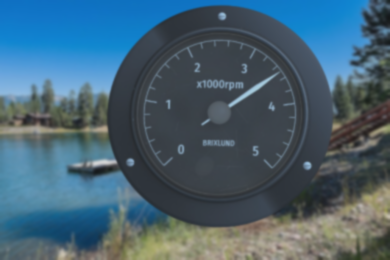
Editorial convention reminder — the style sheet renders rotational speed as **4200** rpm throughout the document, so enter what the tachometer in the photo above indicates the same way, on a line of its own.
**3500** rpm
